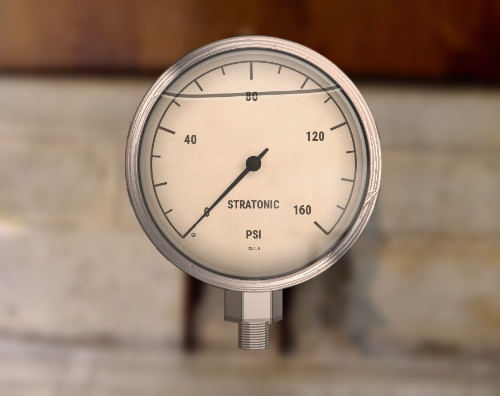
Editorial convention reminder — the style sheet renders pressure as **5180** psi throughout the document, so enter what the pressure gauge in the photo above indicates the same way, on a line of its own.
**0** psi
